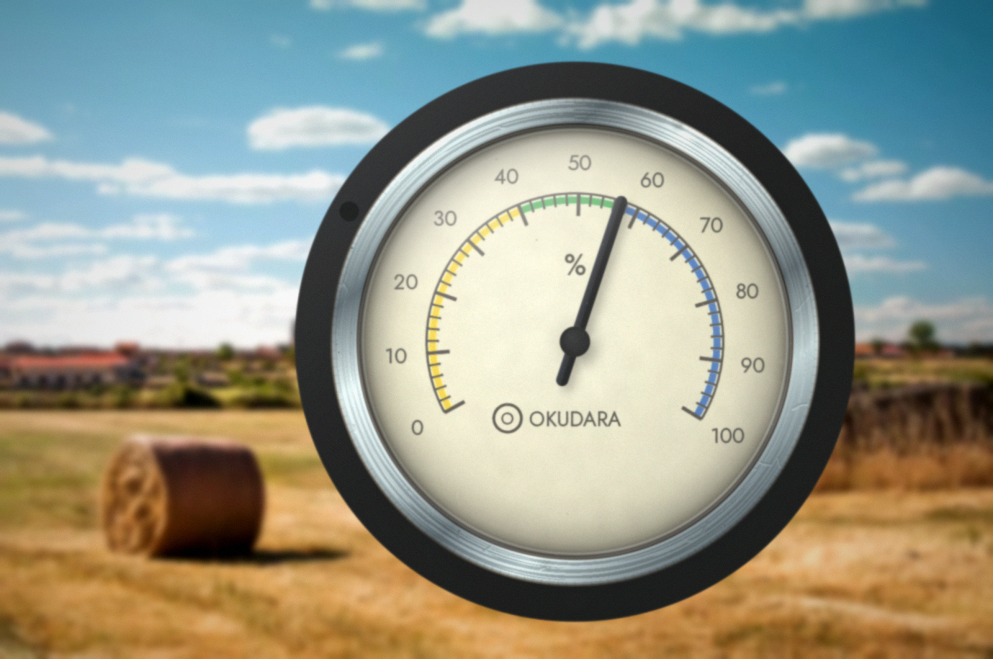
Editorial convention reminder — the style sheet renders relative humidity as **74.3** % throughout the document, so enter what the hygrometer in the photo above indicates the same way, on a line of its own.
**57** %
